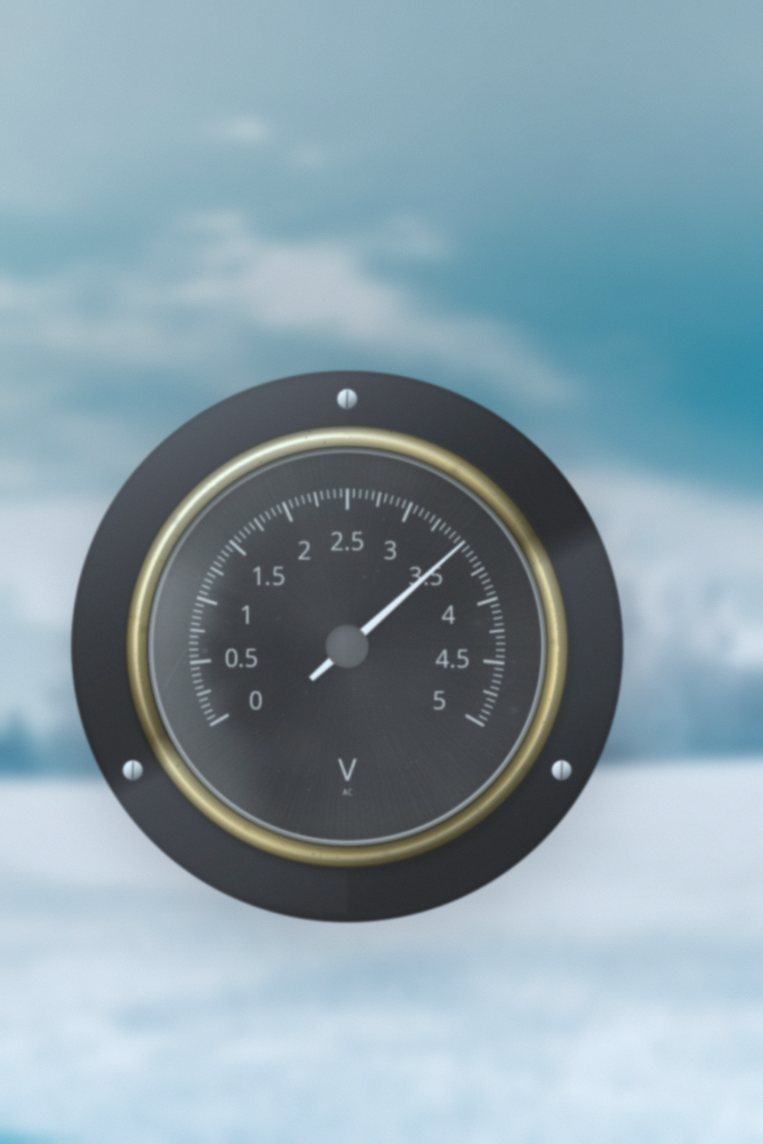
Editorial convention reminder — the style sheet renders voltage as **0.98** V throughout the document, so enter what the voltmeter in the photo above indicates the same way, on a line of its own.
**3.5** V
